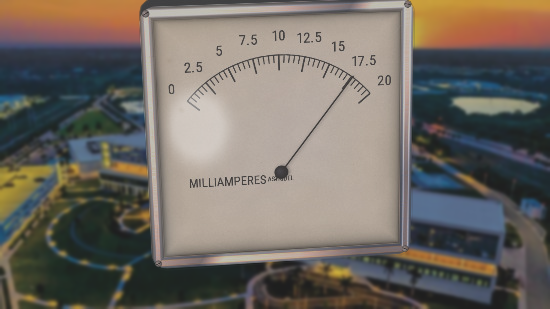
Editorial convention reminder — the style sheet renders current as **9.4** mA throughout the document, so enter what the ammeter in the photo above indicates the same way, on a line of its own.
**17.5** mA
